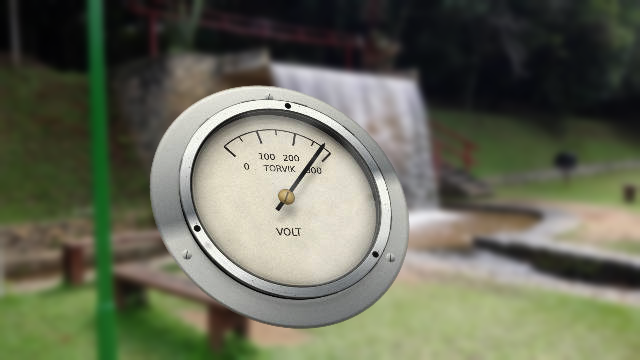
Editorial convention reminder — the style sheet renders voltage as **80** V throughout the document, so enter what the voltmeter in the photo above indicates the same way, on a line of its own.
**275** V
